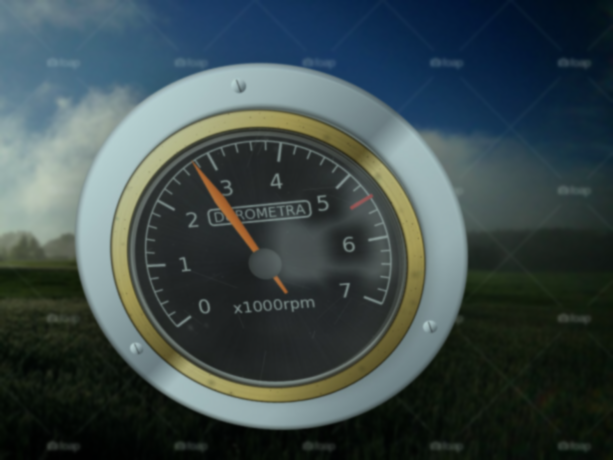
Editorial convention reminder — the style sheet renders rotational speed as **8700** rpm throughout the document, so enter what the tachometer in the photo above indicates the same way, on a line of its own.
**2800** rpm
